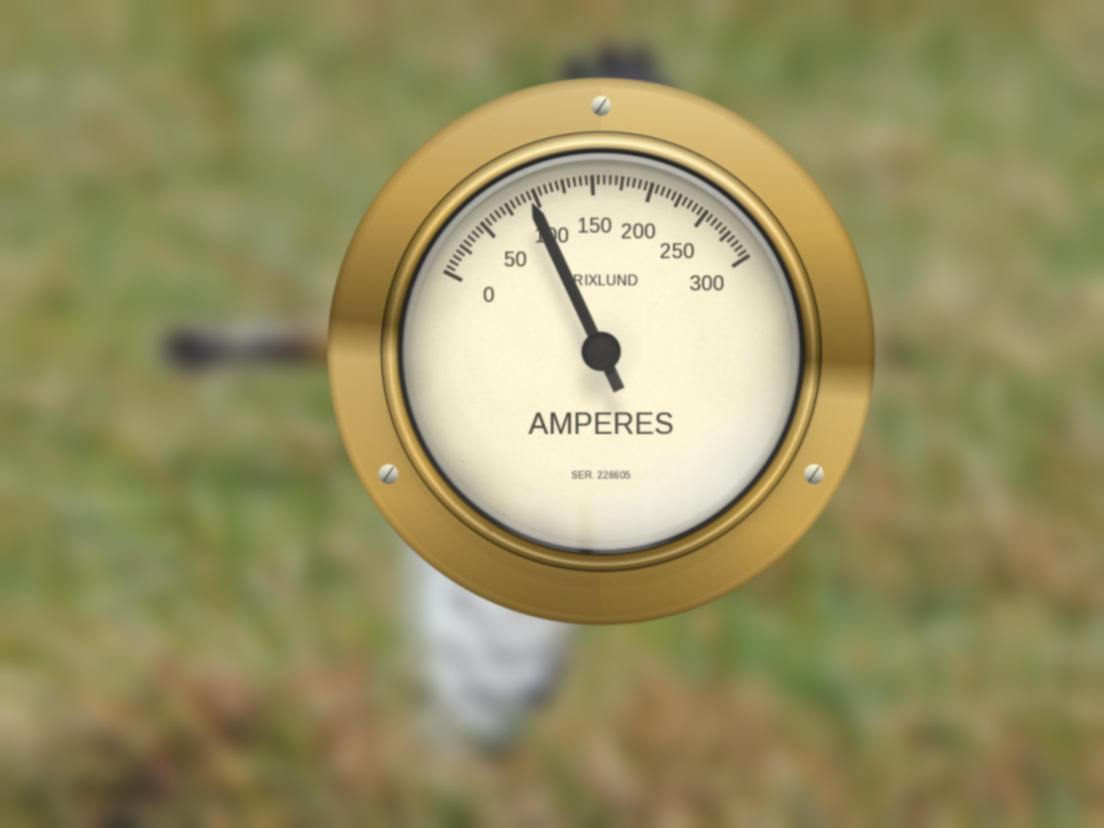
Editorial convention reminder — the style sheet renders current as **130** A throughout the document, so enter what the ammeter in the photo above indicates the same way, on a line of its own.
**95** A
